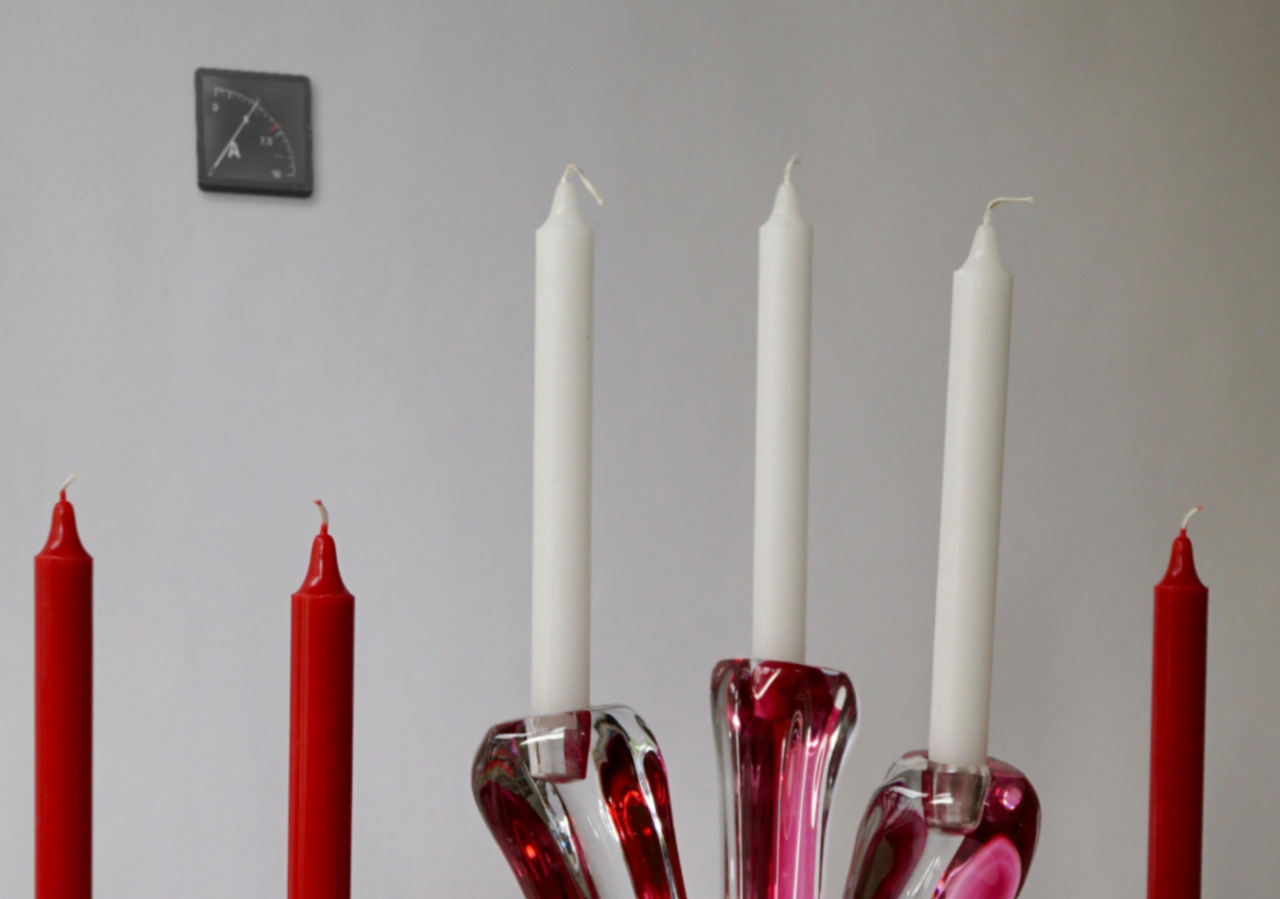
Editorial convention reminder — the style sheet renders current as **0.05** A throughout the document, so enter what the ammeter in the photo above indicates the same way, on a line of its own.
**5** A
